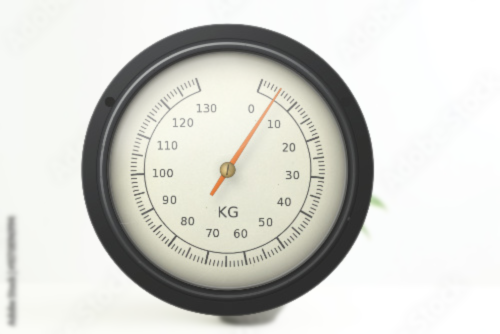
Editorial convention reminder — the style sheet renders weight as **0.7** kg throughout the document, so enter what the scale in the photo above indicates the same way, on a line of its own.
**5** kg
